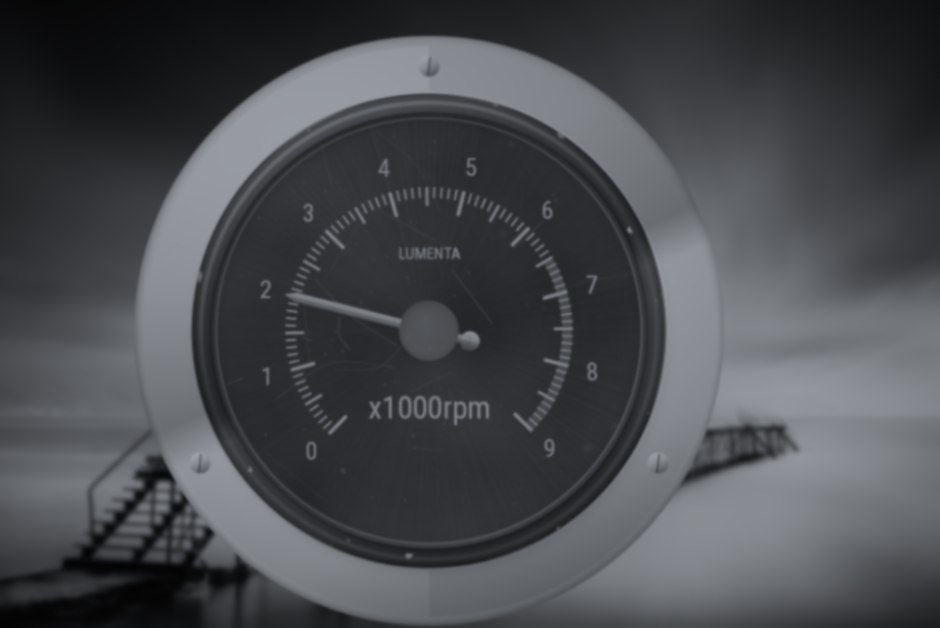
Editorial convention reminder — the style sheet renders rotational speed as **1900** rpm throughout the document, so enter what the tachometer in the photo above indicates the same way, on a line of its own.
**2000** rpm
